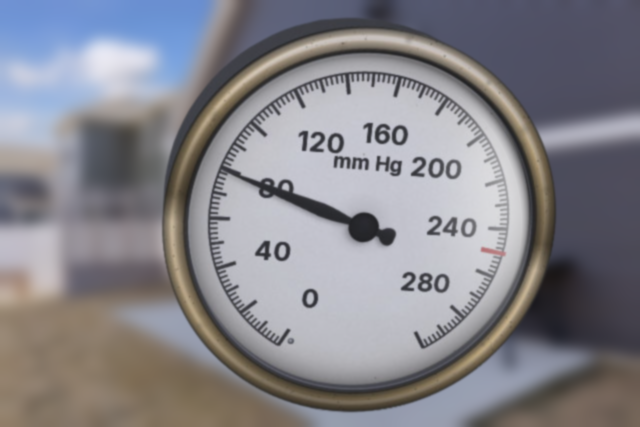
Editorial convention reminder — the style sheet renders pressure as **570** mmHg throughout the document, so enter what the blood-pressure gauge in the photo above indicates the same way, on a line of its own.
**80** mmHg
